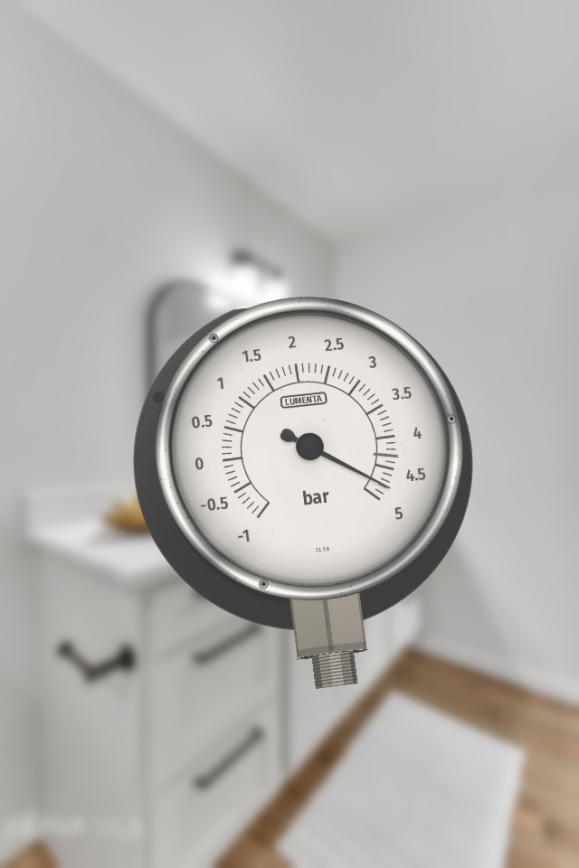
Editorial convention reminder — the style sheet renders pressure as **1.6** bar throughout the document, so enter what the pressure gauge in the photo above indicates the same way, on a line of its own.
**4.8** bar
